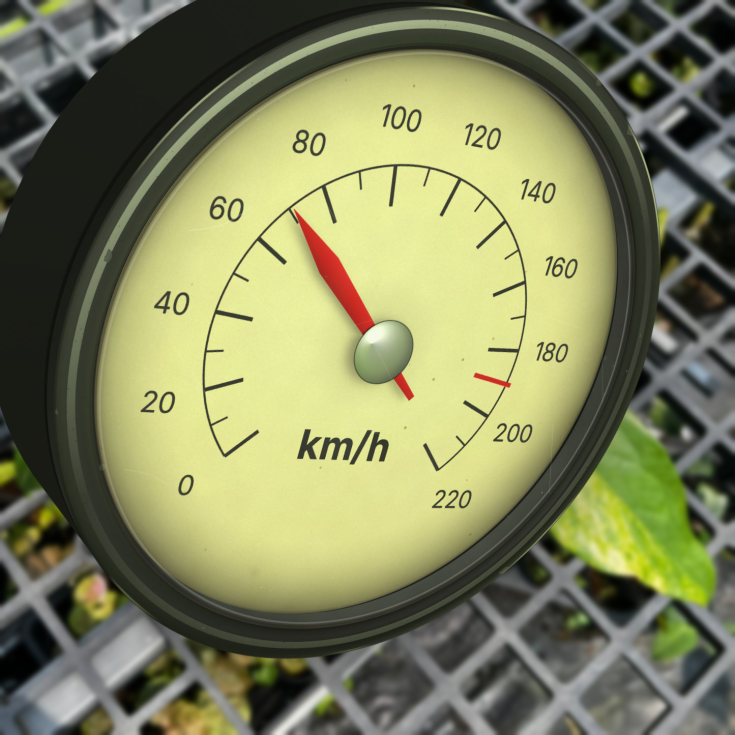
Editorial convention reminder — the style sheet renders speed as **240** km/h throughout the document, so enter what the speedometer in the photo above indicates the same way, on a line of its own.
**70** km/h
